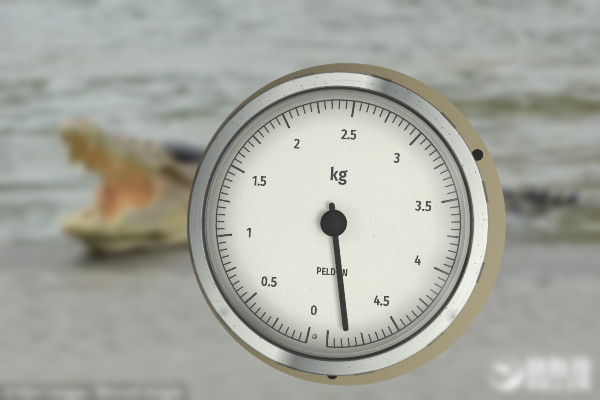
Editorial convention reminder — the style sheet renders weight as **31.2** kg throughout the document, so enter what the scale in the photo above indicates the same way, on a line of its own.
**4.85** kg
